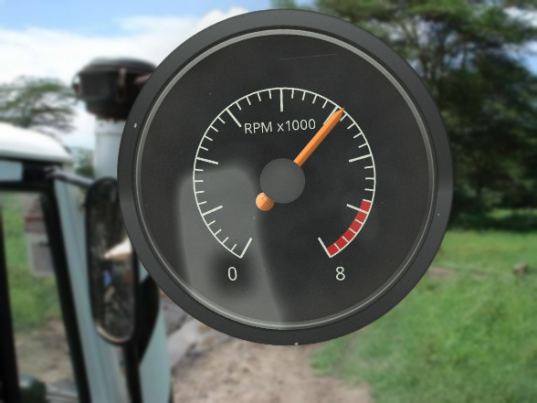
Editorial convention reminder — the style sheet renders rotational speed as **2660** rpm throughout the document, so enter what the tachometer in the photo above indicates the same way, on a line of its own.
**5100** rpm
